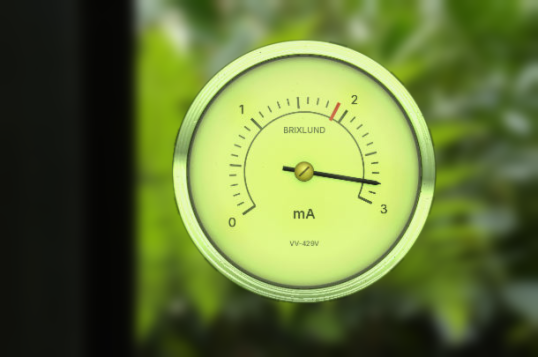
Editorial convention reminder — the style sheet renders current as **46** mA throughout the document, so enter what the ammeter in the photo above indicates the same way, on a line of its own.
**2.8** mA
